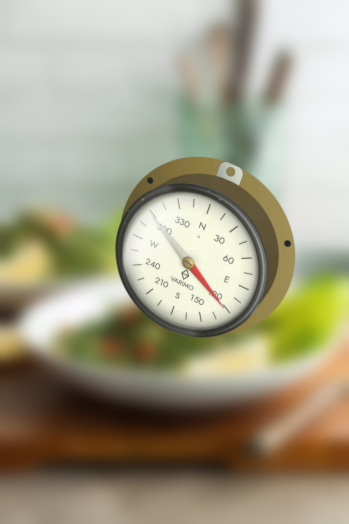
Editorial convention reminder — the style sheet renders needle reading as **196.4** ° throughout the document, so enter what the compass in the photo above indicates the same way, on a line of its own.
**120** °
